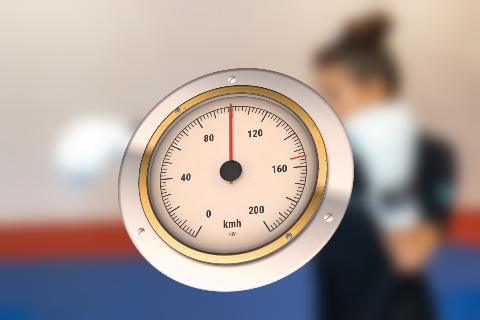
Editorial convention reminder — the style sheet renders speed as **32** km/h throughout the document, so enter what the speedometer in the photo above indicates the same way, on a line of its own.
**100** km/h
